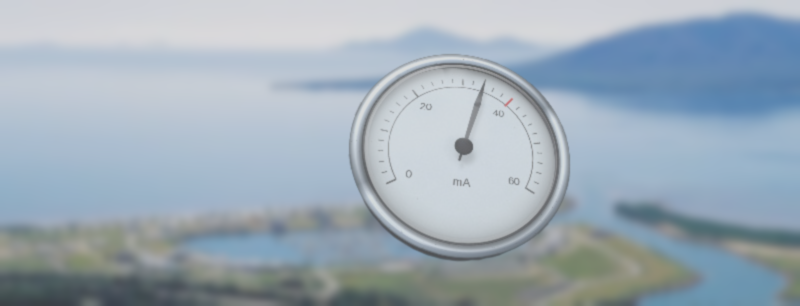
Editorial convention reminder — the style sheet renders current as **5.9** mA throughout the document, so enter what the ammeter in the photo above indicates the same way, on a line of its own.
**34** mA
